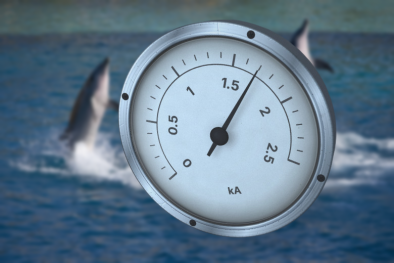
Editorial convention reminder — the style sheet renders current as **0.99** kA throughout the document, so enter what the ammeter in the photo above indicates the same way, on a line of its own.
**1.7** kA
